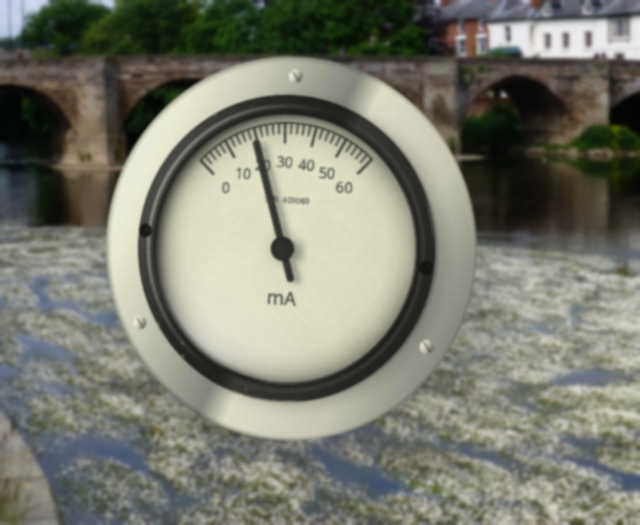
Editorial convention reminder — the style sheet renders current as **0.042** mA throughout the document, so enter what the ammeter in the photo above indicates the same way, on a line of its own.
**20** mA
